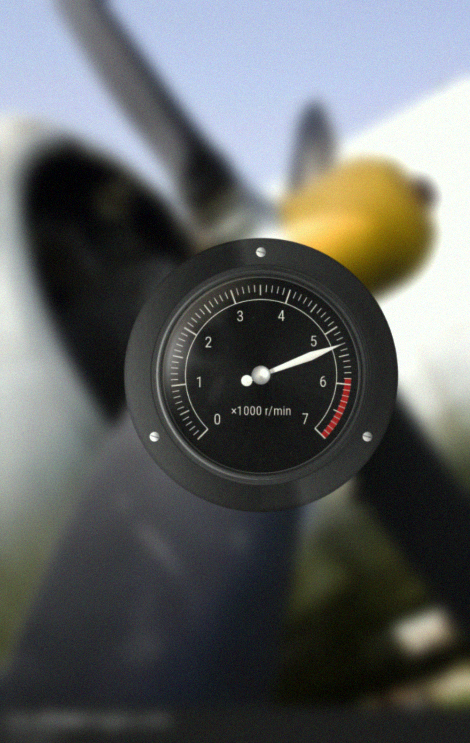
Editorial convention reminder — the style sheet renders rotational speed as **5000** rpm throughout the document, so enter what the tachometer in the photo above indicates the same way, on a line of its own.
**5300** rpm
